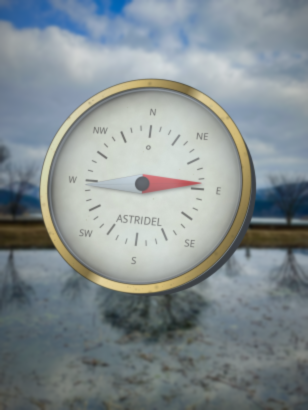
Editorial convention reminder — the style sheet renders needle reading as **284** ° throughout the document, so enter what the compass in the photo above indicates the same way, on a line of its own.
**85** °
